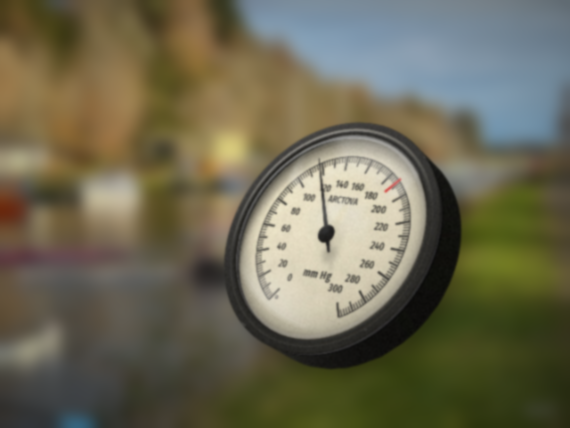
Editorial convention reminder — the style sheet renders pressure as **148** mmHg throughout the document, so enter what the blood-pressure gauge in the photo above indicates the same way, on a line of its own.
**120** mmHg
